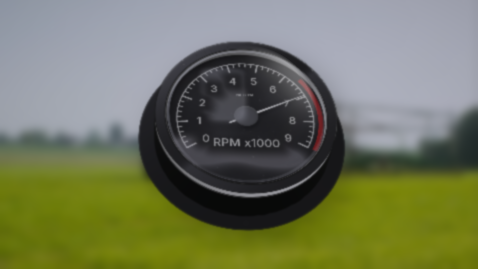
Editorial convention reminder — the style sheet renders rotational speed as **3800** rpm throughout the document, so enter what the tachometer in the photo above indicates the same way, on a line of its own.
**7000** rpm
